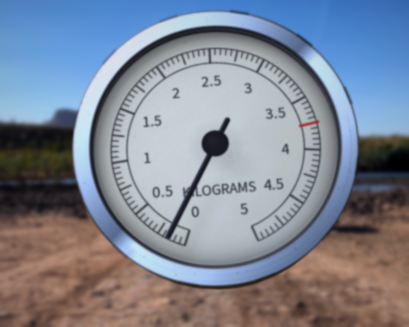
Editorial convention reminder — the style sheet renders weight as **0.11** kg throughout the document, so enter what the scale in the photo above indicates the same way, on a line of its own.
**0.15** kg
